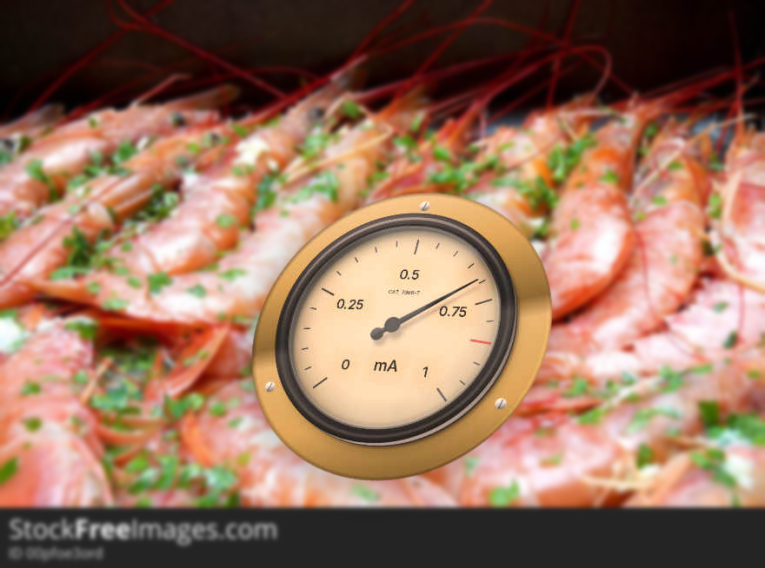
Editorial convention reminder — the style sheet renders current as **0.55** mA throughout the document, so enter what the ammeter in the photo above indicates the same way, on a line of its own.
**0.7** mA
